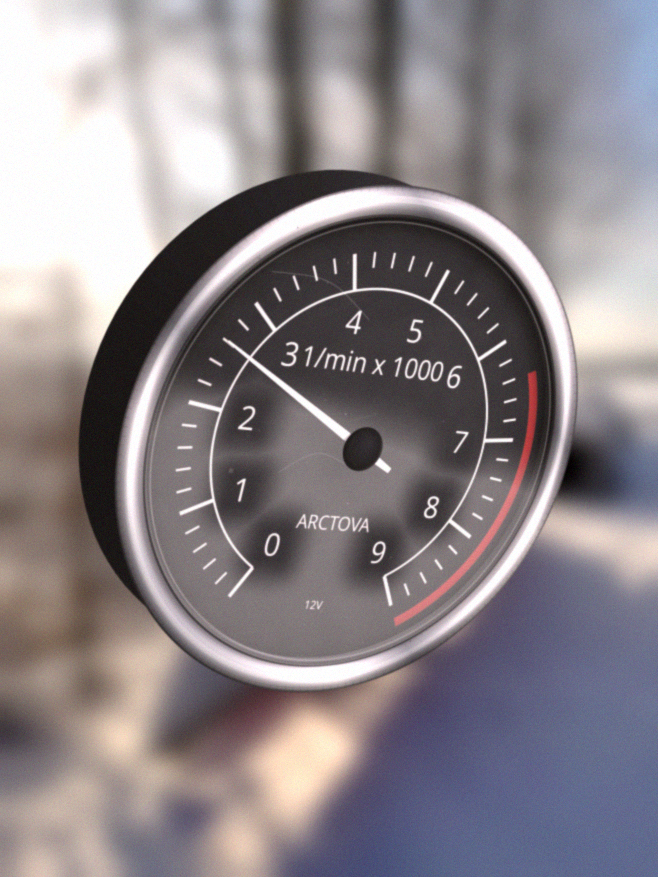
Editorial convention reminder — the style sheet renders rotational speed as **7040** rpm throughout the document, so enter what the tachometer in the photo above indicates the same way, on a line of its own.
**2600** rpm
